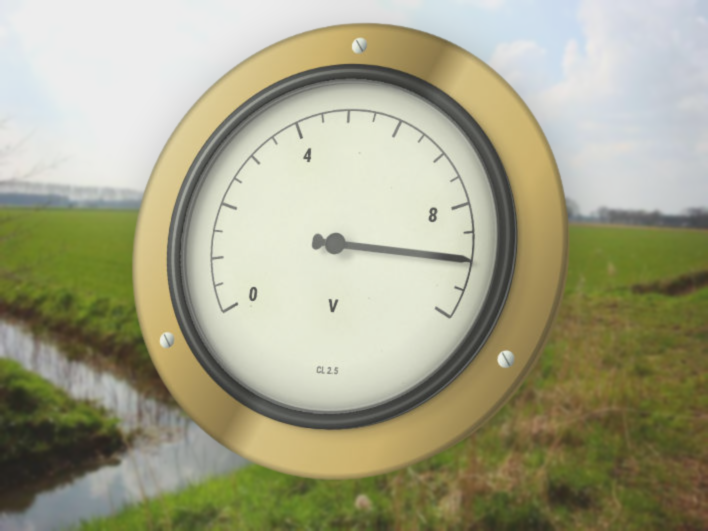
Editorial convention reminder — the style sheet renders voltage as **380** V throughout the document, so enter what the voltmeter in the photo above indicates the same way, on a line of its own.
**9** V
